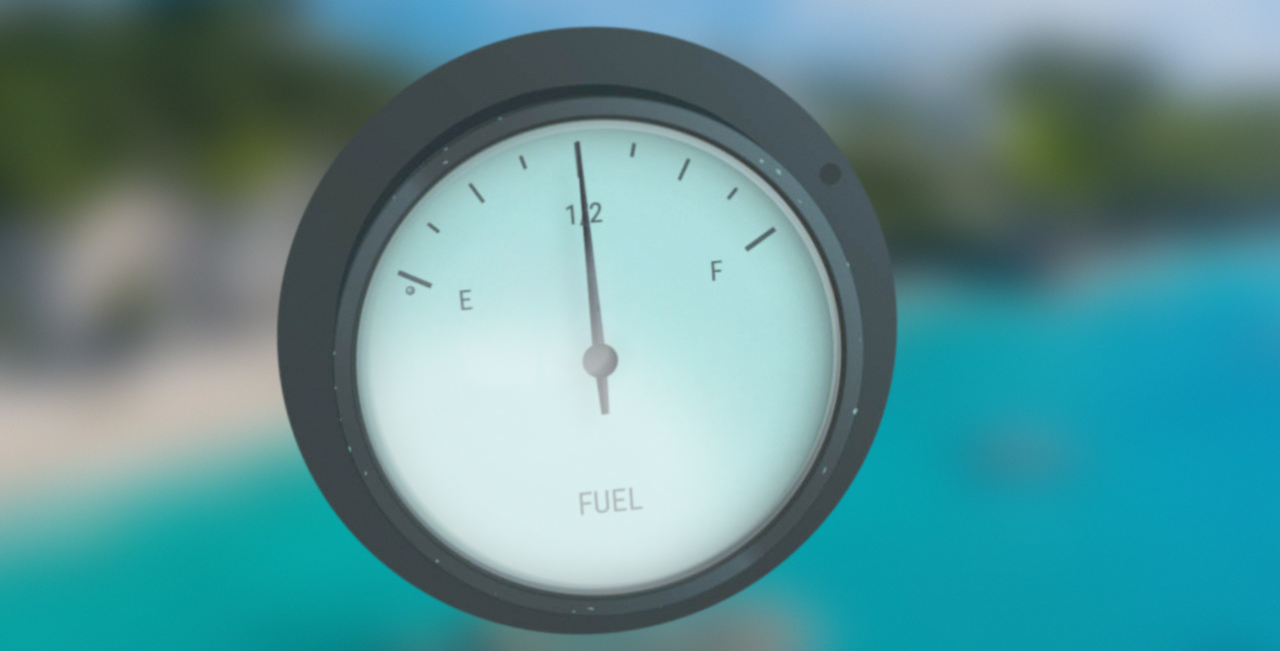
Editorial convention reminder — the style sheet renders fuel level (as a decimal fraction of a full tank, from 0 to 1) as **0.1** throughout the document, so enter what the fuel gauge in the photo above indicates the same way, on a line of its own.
**0.5**
